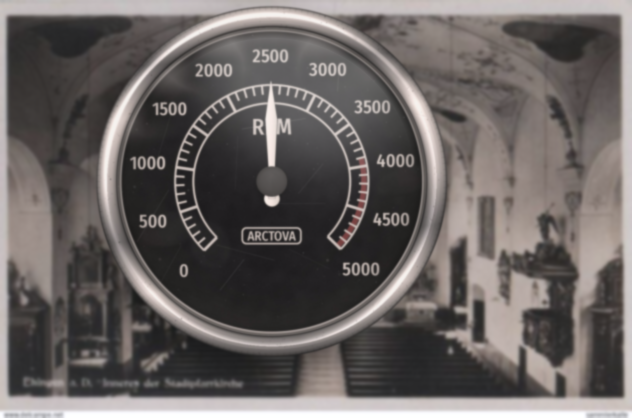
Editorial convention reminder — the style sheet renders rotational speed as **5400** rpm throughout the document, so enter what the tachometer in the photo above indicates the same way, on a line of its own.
**2500** rpm
